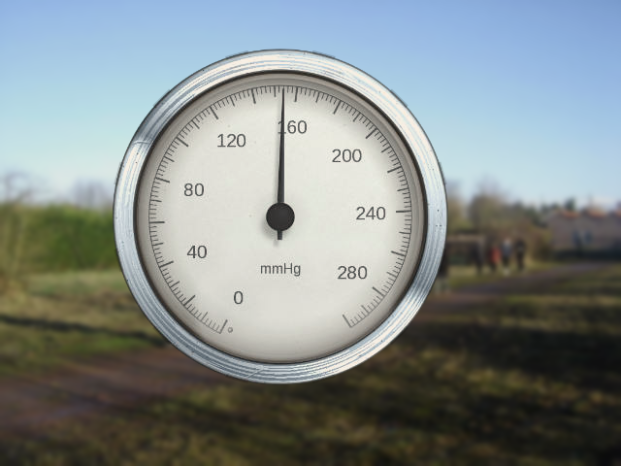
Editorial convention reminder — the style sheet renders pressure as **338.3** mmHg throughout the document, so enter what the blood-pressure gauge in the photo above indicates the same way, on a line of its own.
**154** mmHg
